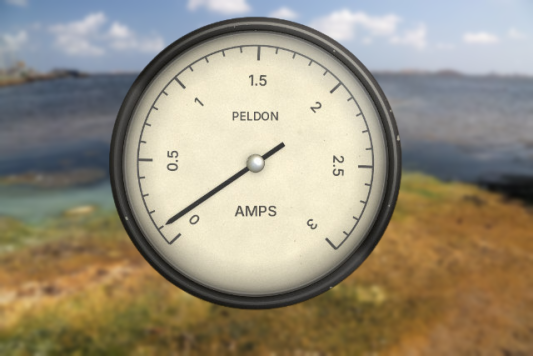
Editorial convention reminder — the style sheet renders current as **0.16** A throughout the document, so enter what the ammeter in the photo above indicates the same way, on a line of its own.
**0.1** A
